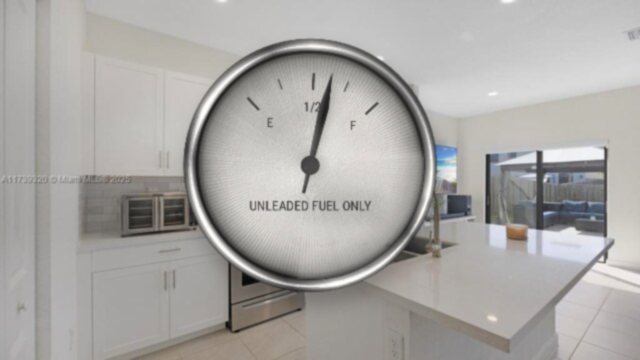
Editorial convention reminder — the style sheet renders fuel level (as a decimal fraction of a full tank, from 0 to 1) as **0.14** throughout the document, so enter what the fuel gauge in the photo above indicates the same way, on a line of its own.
**0.625**
